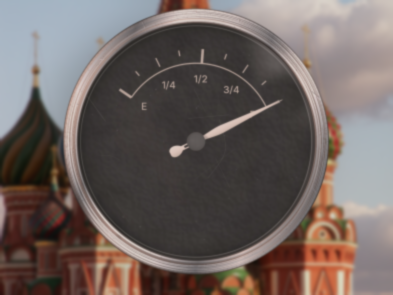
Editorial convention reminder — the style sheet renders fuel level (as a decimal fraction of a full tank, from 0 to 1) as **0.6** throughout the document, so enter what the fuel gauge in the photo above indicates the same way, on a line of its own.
**1**
